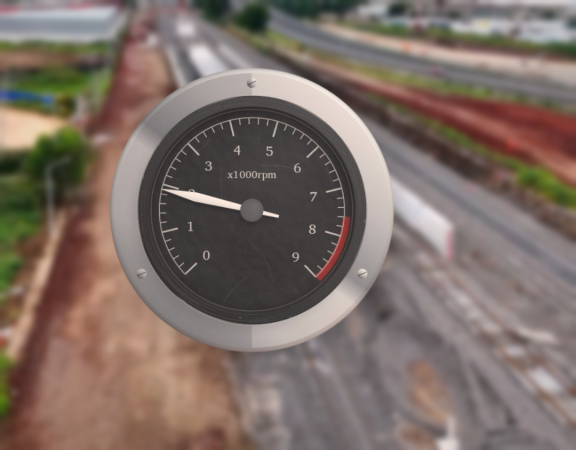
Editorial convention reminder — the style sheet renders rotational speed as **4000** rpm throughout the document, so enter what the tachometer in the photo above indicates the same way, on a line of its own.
**1900** rpm
